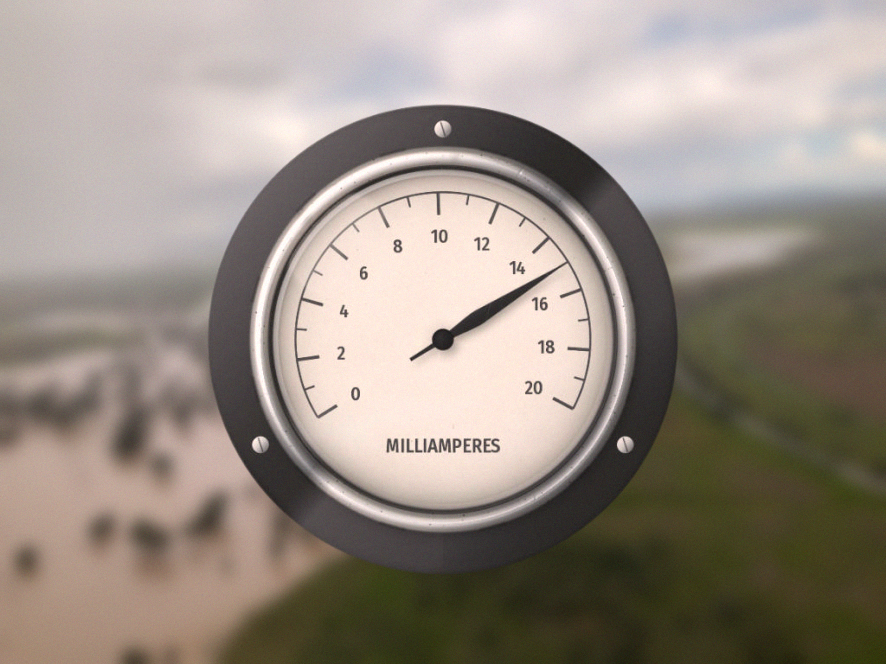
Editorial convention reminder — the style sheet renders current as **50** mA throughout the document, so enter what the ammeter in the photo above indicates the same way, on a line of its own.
**15** mA
